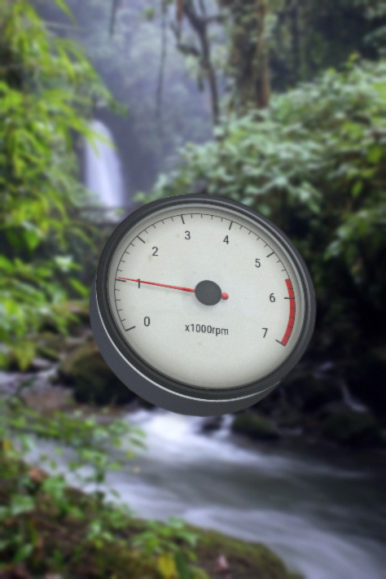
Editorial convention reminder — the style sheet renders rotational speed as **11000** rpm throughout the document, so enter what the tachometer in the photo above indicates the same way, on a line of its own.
**1000** rpm
